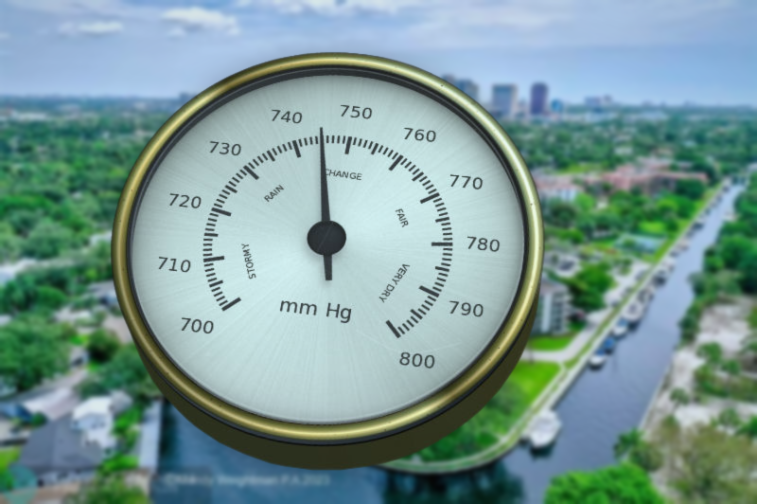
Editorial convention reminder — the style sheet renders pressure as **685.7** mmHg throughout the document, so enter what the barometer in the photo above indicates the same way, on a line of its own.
**745** mmHg
